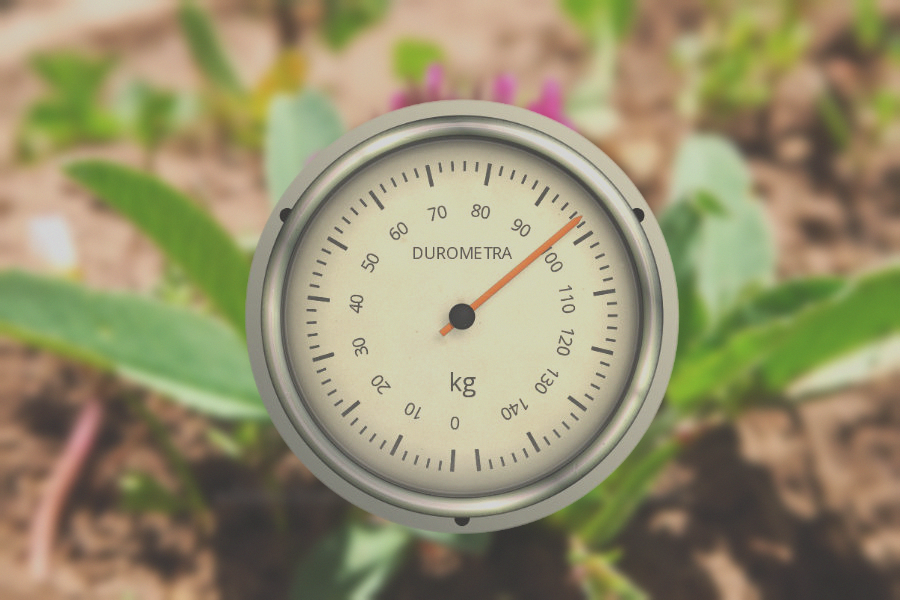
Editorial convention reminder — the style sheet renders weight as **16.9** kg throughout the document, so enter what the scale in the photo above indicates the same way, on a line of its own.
**97** kg
